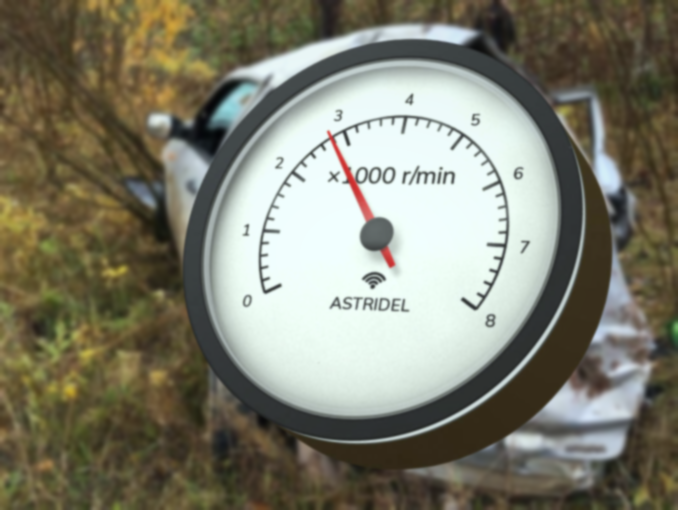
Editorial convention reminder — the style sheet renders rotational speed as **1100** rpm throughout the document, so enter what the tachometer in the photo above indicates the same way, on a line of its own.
**2800** rpm
